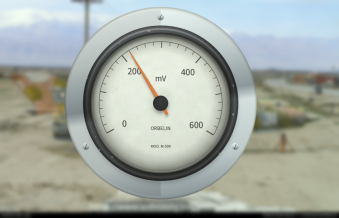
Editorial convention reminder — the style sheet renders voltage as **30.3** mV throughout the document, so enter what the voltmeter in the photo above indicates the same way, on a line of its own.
**220** mV
